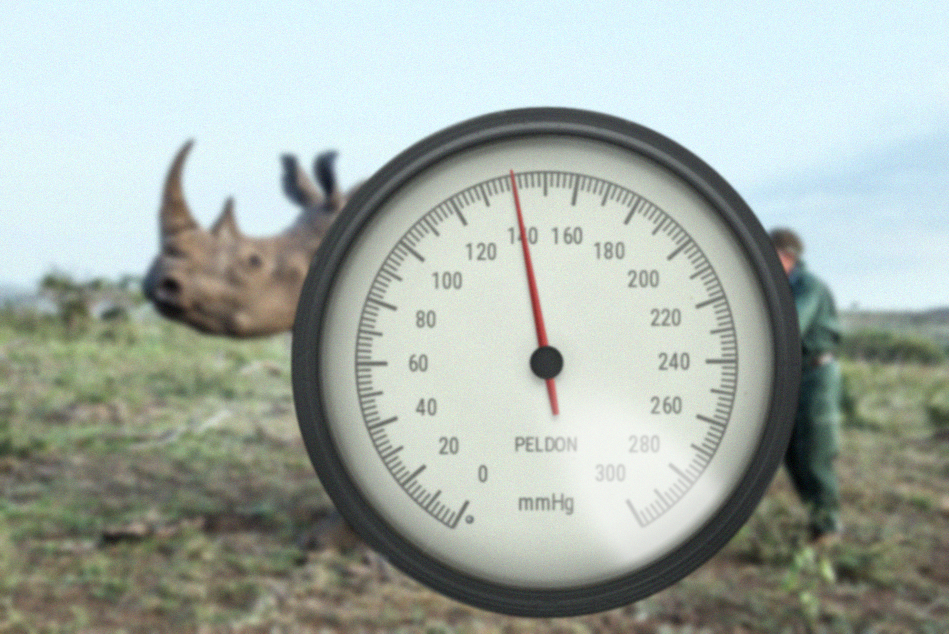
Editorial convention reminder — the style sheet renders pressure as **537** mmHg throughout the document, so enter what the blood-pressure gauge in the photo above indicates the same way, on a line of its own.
**140** mmHg
